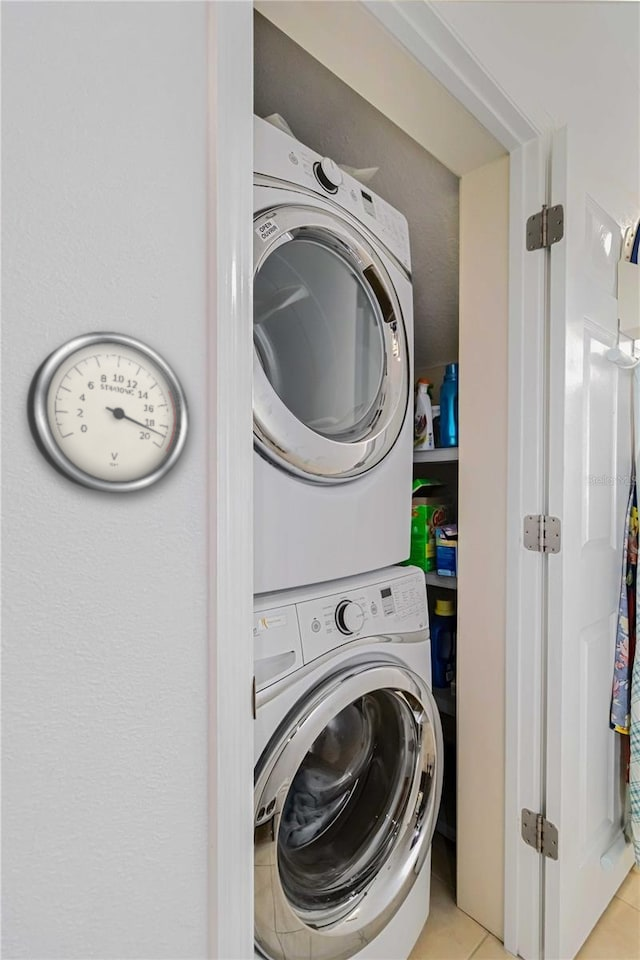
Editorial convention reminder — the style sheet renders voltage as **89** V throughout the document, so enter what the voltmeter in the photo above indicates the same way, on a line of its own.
**19** V
